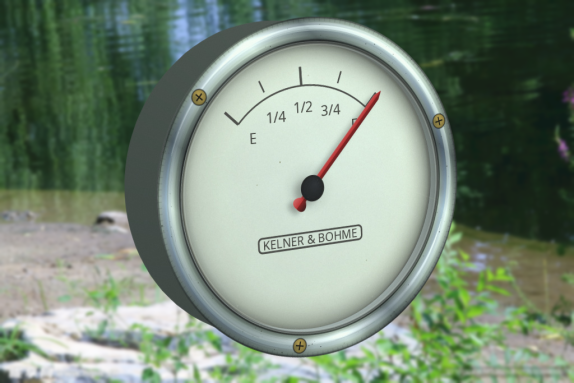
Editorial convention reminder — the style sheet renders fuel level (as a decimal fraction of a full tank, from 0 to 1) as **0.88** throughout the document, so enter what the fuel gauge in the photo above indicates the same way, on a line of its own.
**1**
